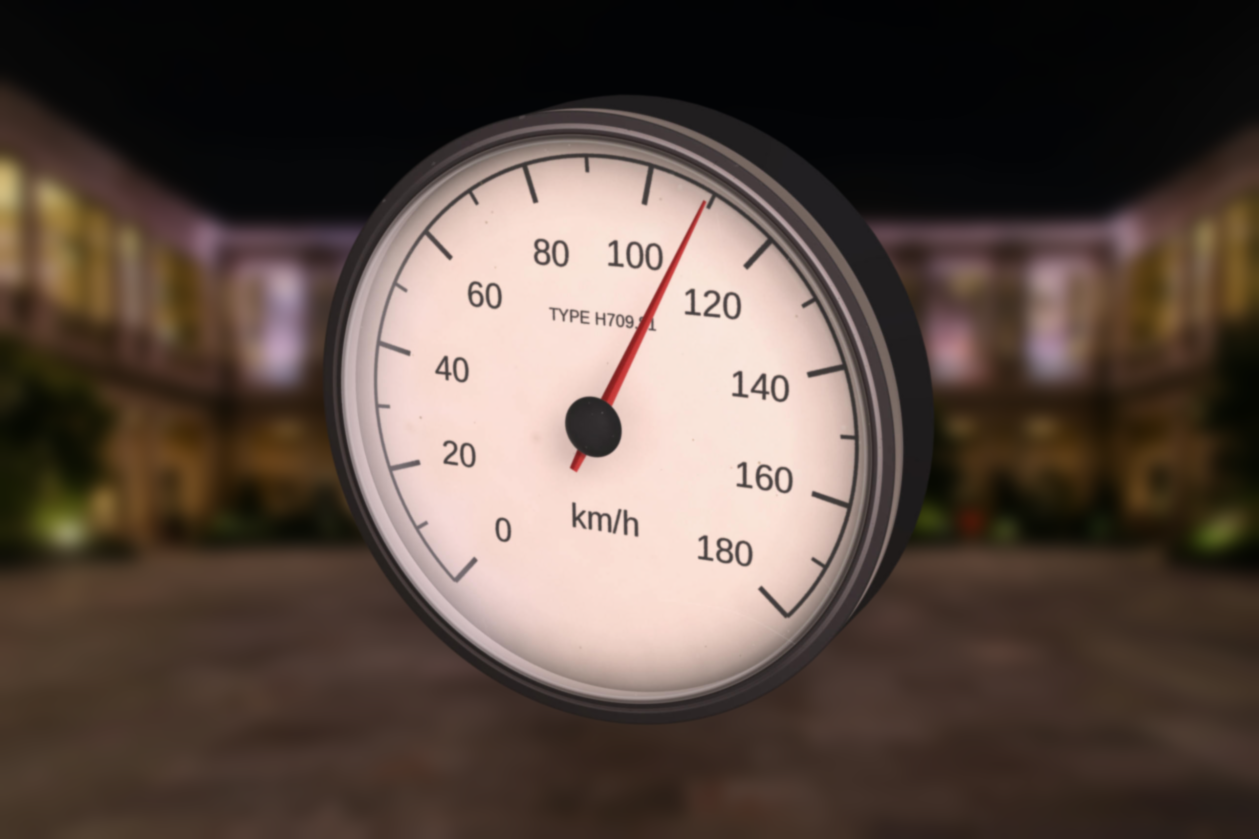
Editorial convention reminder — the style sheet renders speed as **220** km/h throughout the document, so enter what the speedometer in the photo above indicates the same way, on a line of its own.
**110** km/h
